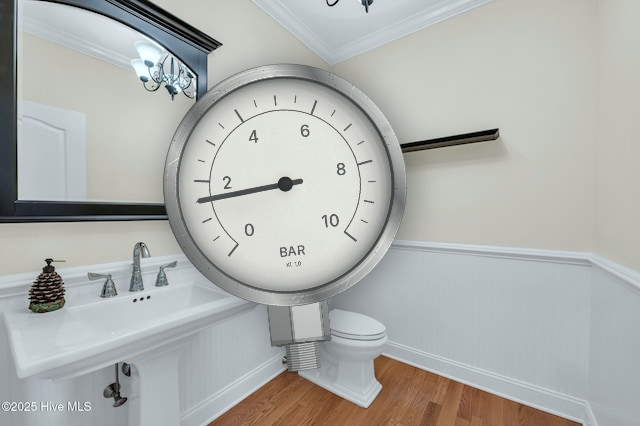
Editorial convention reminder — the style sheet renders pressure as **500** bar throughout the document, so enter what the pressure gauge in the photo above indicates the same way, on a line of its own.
**1.5** bar
